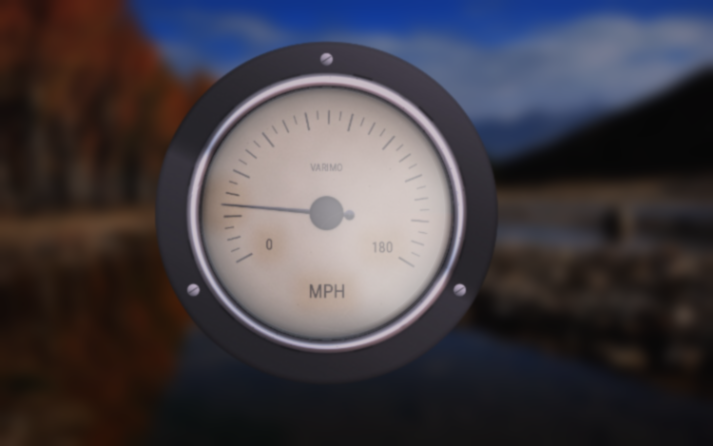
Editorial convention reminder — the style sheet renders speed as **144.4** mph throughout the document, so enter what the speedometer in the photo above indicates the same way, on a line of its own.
**25** mph
